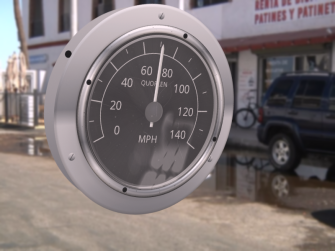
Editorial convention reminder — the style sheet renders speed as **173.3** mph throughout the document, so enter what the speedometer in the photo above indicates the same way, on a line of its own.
**70** mph
